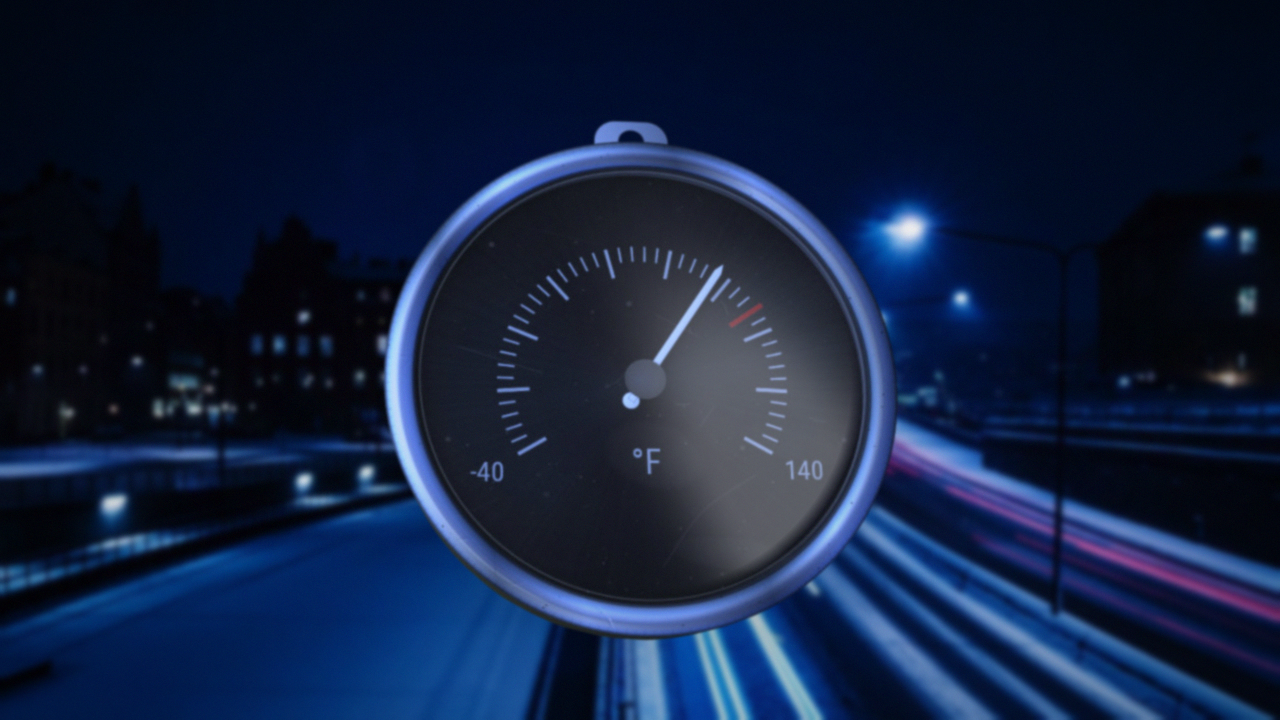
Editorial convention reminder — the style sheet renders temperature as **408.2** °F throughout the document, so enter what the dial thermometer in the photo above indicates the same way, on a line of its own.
**76** °F
